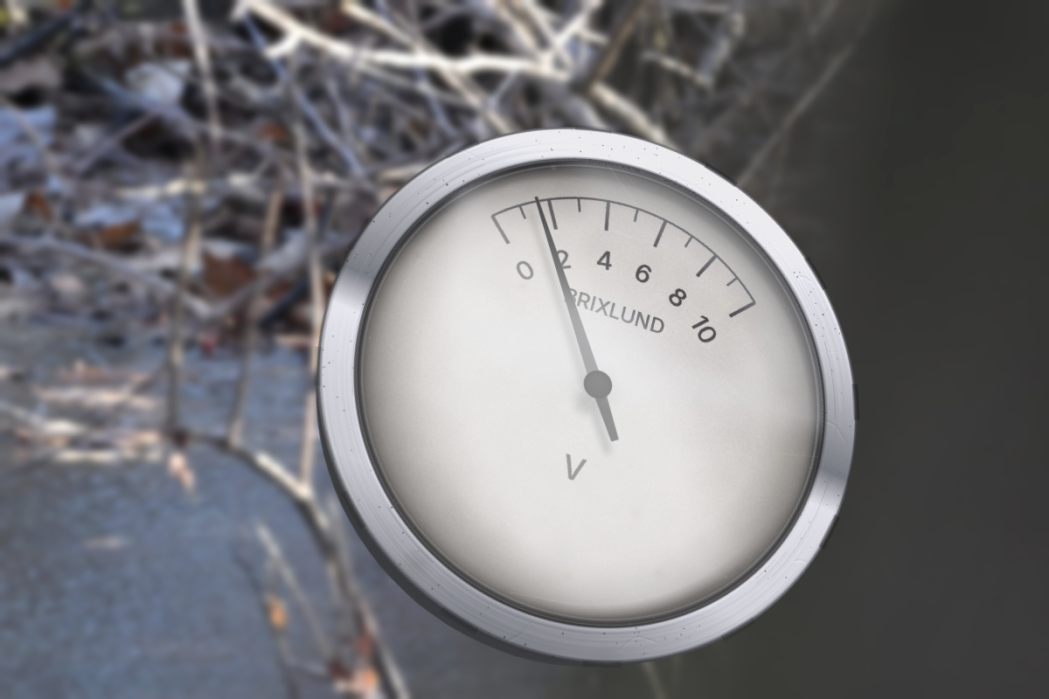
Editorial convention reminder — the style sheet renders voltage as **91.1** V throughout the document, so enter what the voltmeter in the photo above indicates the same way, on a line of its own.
**1.5** V
